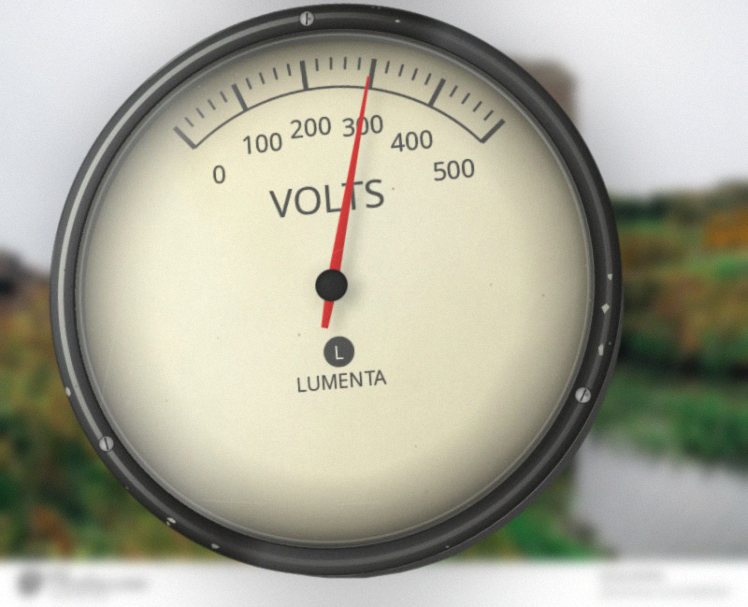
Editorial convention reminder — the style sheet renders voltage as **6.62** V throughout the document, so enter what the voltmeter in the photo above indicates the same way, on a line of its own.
**300** V
